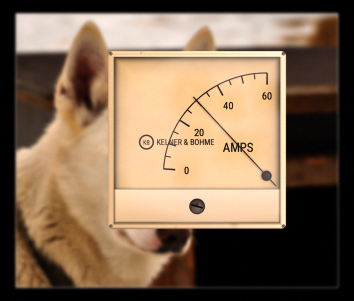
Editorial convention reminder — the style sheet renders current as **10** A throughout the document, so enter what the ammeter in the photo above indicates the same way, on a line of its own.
**30** A
